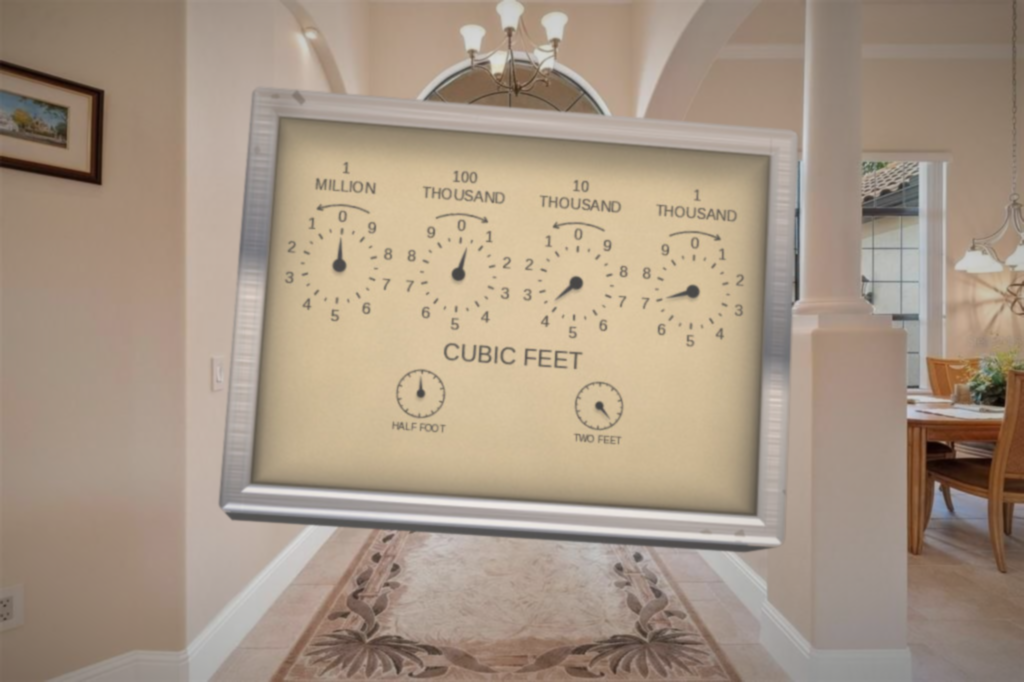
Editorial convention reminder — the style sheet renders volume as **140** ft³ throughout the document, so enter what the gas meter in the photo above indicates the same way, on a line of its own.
**3700** ft³
